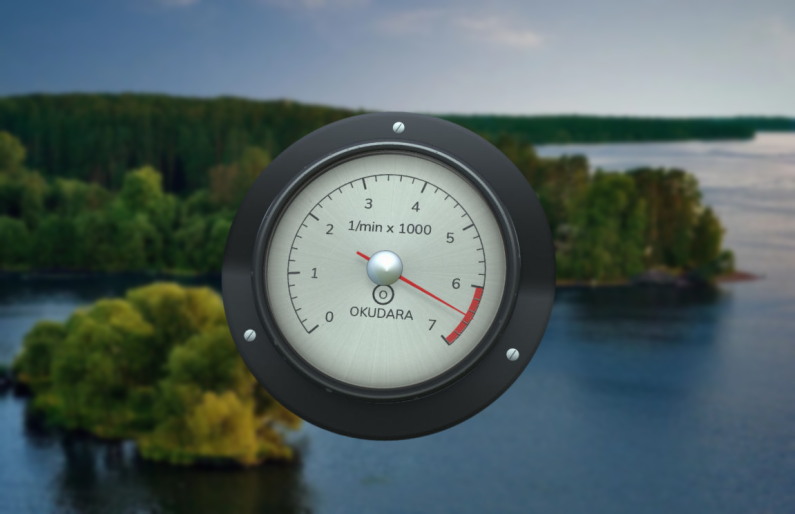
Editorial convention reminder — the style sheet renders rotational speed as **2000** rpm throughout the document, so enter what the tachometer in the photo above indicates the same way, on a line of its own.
**6500** rpm
